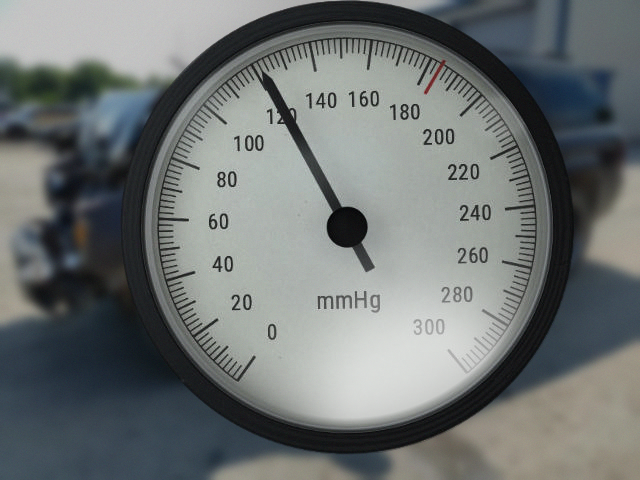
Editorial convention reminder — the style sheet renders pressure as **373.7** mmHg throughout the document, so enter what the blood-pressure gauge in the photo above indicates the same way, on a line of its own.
**122** mmHg
